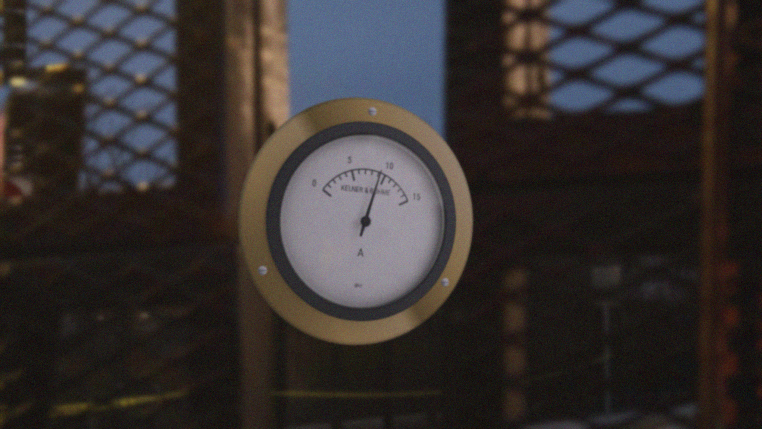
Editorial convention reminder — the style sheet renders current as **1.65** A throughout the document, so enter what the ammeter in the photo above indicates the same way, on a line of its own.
**9** A
